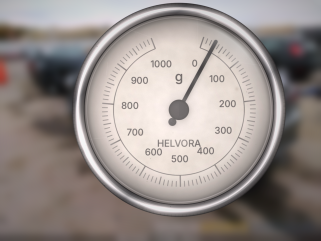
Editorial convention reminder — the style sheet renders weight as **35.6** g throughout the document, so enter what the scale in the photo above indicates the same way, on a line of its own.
**30** g
